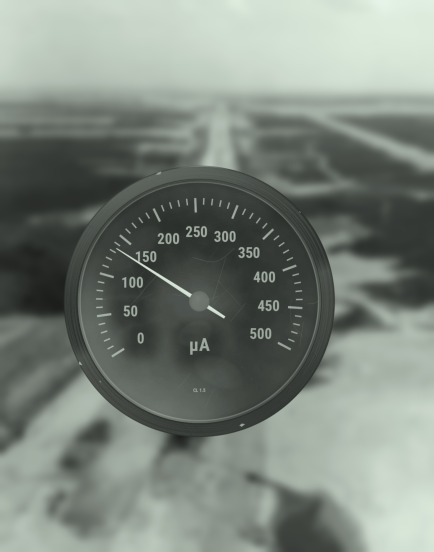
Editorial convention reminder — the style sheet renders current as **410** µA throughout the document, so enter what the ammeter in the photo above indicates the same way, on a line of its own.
**135** µA
